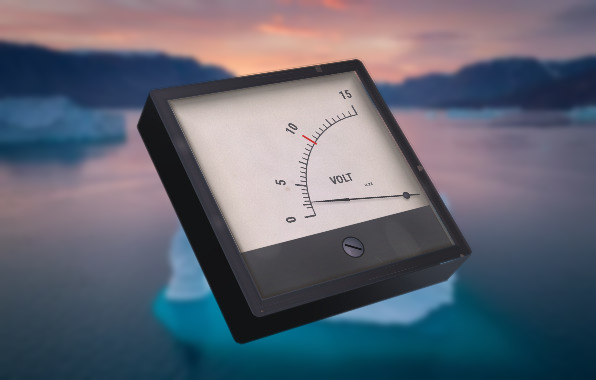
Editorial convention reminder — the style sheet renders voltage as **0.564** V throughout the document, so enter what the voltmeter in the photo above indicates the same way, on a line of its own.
**2.5** V
